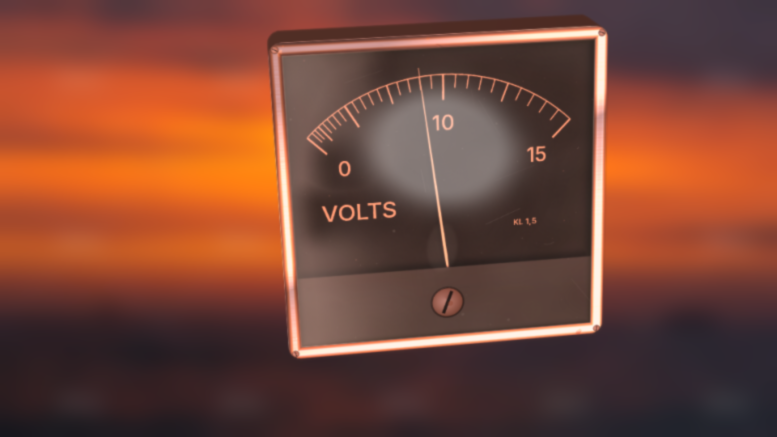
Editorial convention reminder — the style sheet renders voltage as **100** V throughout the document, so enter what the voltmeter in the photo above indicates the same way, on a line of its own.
**9** V
